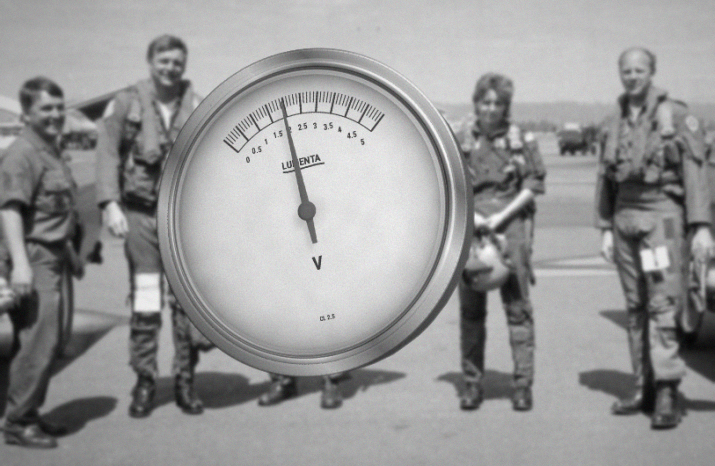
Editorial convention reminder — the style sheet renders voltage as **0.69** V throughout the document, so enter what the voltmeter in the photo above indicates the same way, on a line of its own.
**2** V
